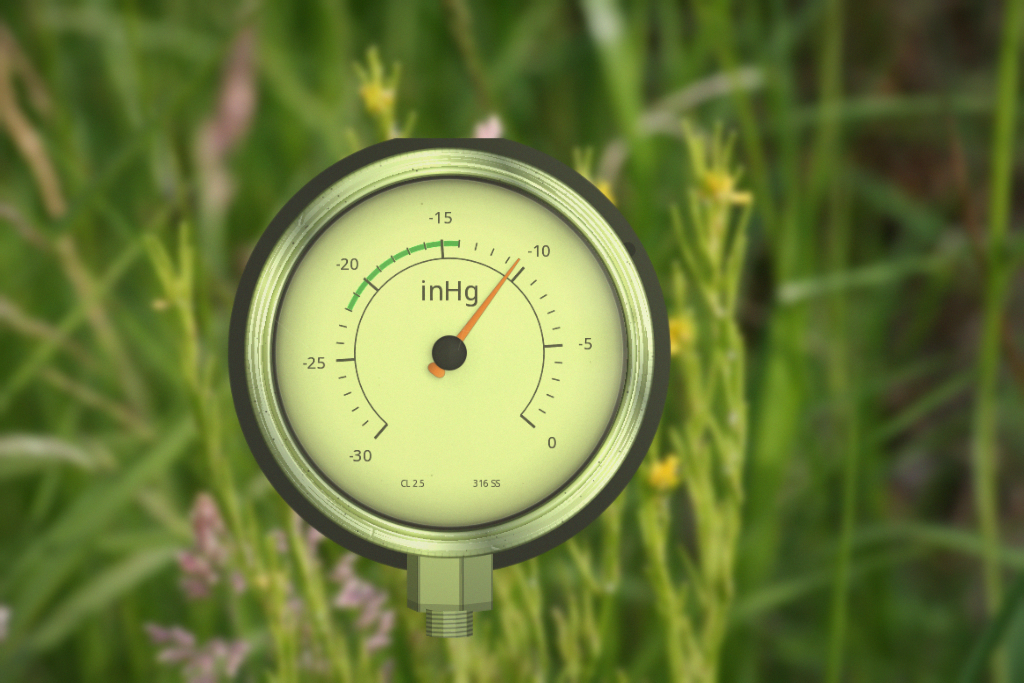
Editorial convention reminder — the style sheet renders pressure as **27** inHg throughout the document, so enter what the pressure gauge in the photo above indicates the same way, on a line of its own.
**-10.5** inHg
